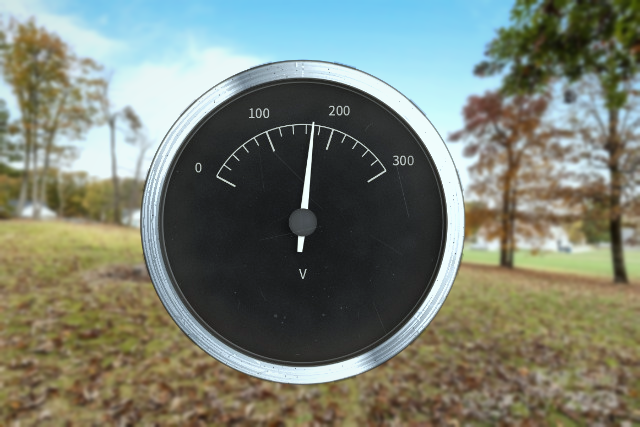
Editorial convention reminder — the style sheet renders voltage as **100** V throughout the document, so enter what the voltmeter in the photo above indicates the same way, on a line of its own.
**170** V
